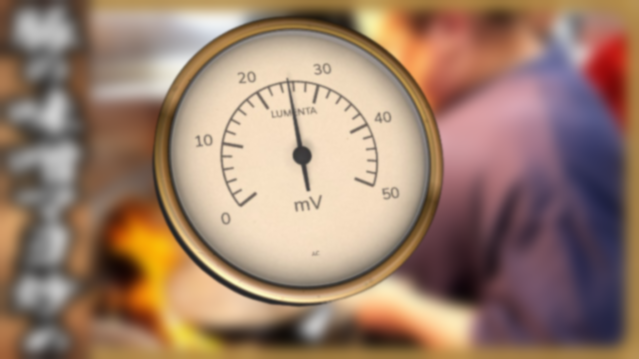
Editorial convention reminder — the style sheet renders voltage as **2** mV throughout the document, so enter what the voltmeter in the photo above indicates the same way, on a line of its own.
**25** mV
